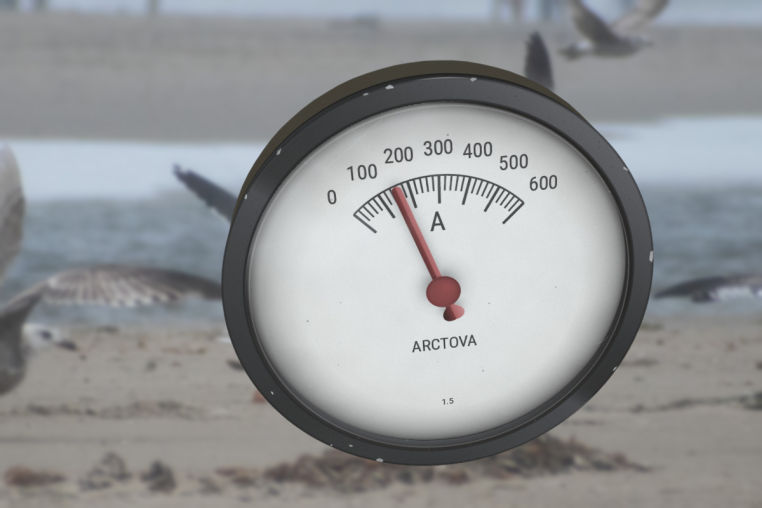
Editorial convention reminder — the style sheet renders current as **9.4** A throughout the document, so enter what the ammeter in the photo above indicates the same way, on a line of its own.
**160** A
